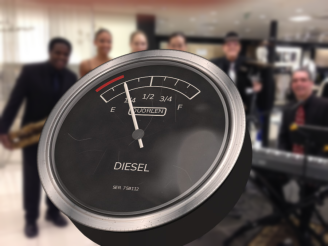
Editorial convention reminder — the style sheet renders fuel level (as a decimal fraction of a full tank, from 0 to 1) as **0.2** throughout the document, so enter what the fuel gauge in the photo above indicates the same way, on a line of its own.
**0.25**
